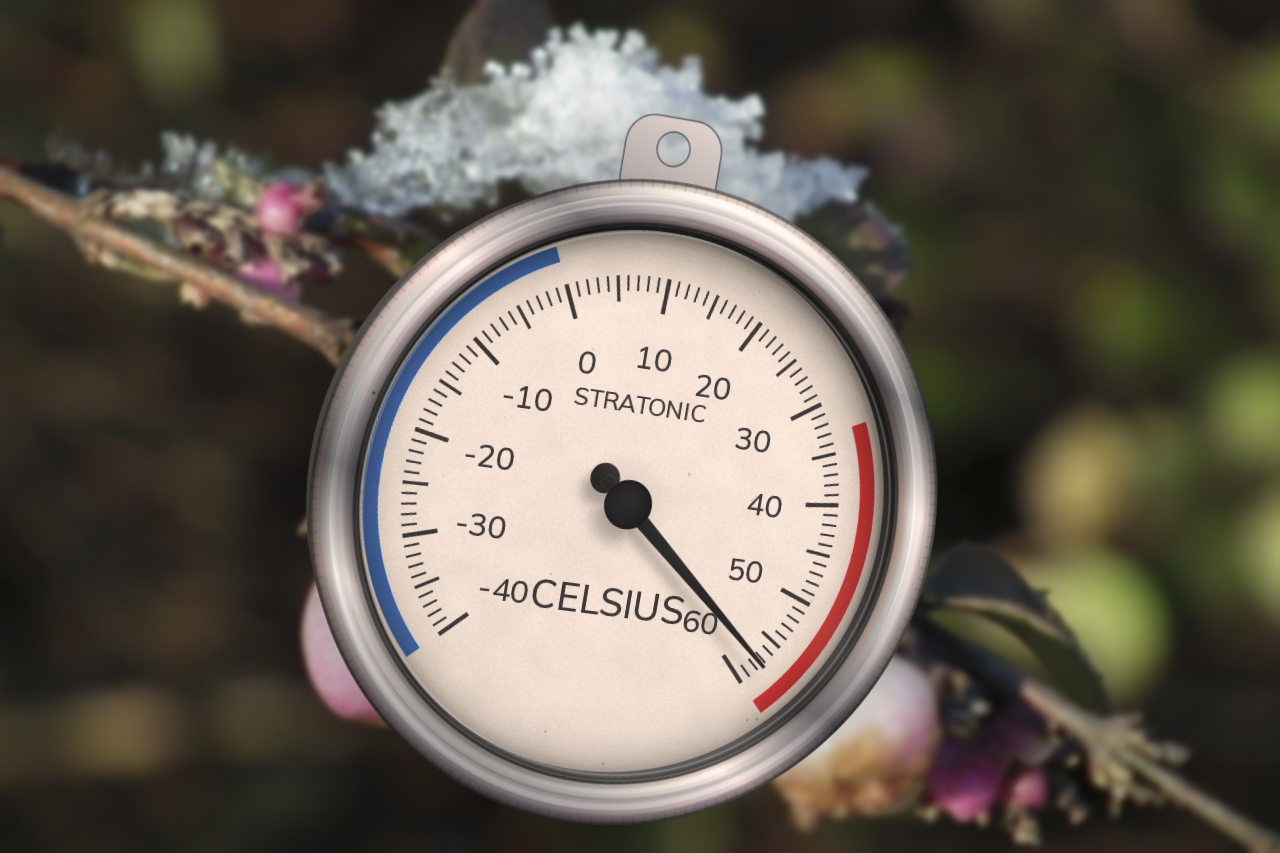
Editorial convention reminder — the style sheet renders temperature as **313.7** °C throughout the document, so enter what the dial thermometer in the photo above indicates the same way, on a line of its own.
**57.5** °C
